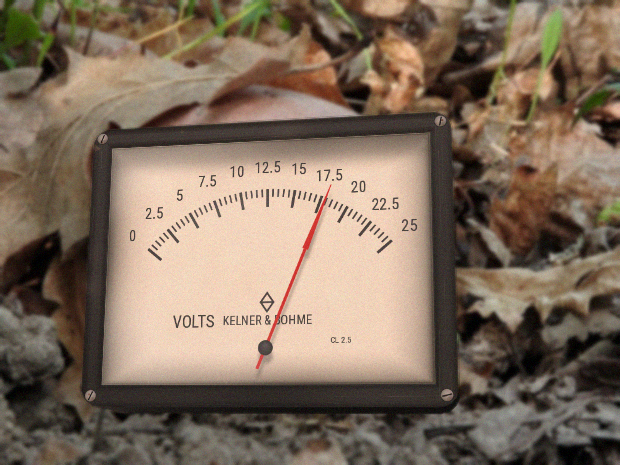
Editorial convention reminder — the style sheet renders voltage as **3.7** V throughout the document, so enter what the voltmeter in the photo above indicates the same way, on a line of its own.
**18** V
